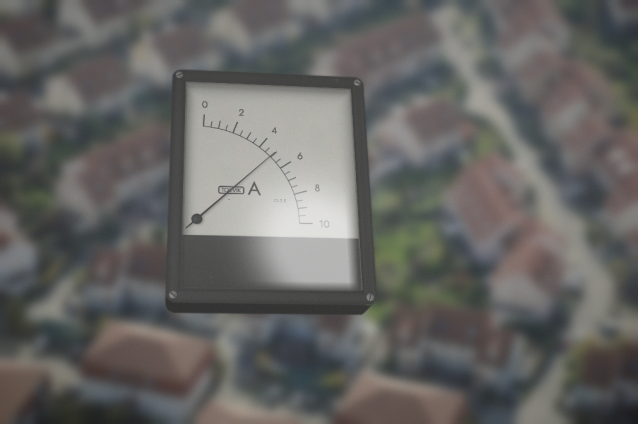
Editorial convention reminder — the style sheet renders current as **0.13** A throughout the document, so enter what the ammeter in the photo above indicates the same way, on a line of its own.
**5** A
